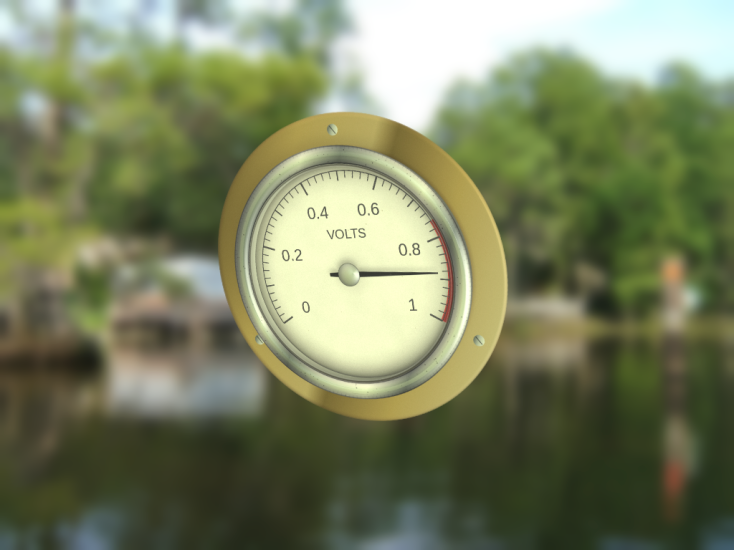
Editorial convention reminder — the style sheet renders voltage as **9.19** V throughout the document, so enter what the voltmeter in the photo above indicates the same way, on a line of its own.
**0.88** V
